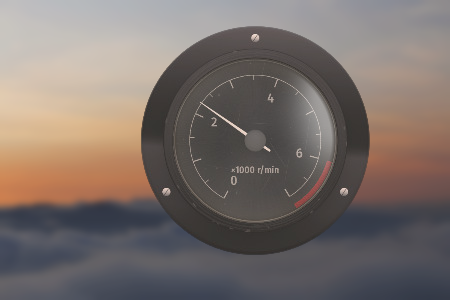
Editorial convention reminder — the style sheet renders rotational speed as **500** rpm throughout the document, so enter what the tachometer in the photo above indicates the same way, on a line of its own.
**2250** rpm
